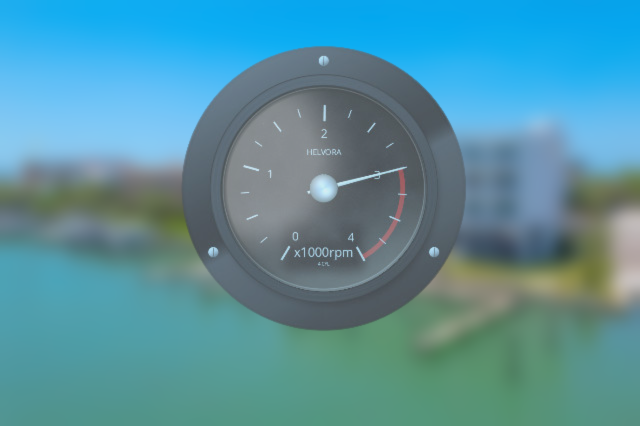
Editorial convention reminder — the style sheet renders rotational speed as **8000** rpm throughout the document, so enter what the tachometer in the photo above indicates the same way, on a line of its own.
**3000** rpm
